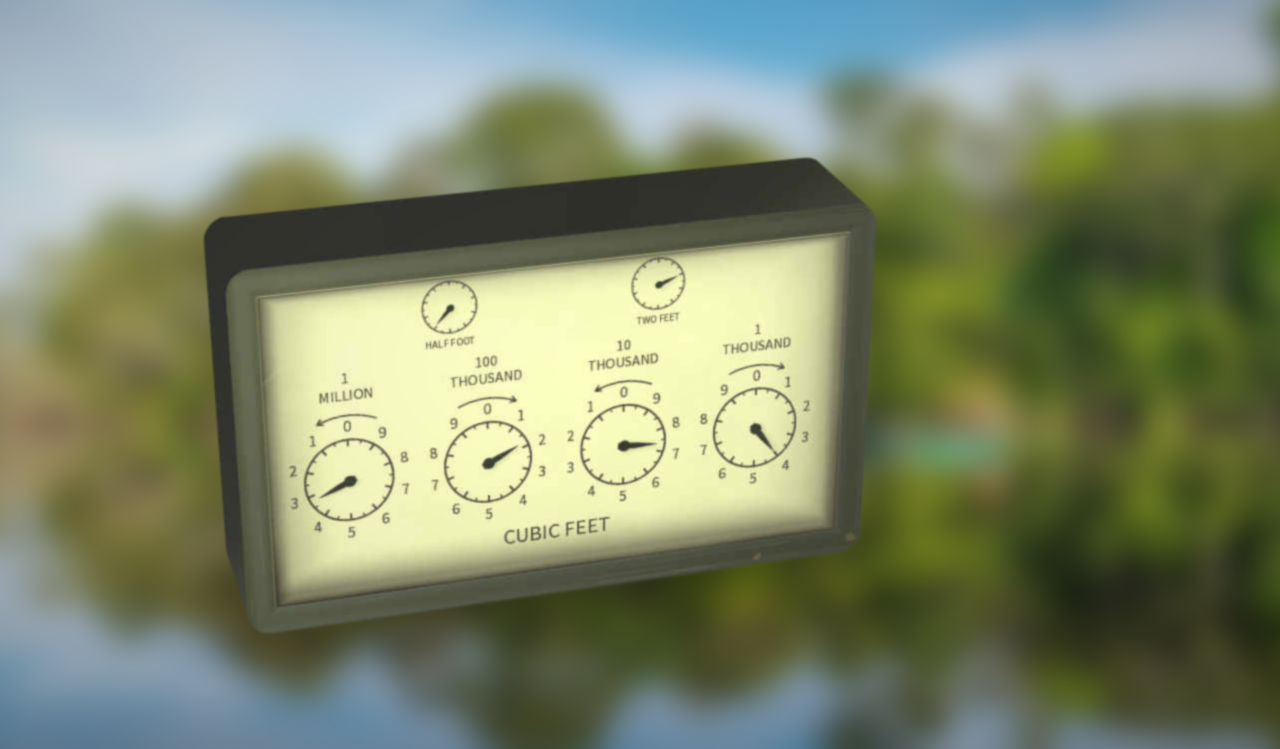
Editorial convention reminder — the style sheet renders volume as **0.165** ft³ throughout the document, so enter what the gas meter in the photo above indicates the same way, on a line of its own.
**317400** ft³
